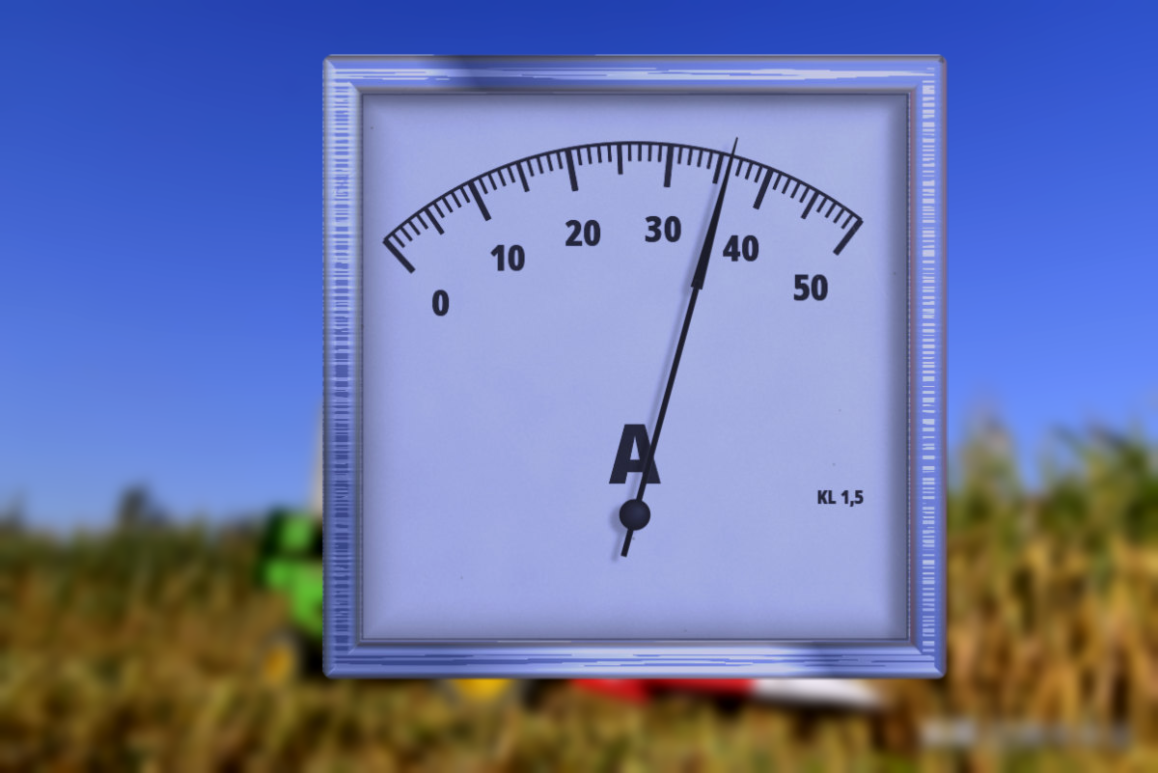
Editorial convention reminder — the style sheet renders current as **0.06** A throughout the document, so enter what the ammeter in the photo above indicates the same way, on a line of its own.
**36** A
